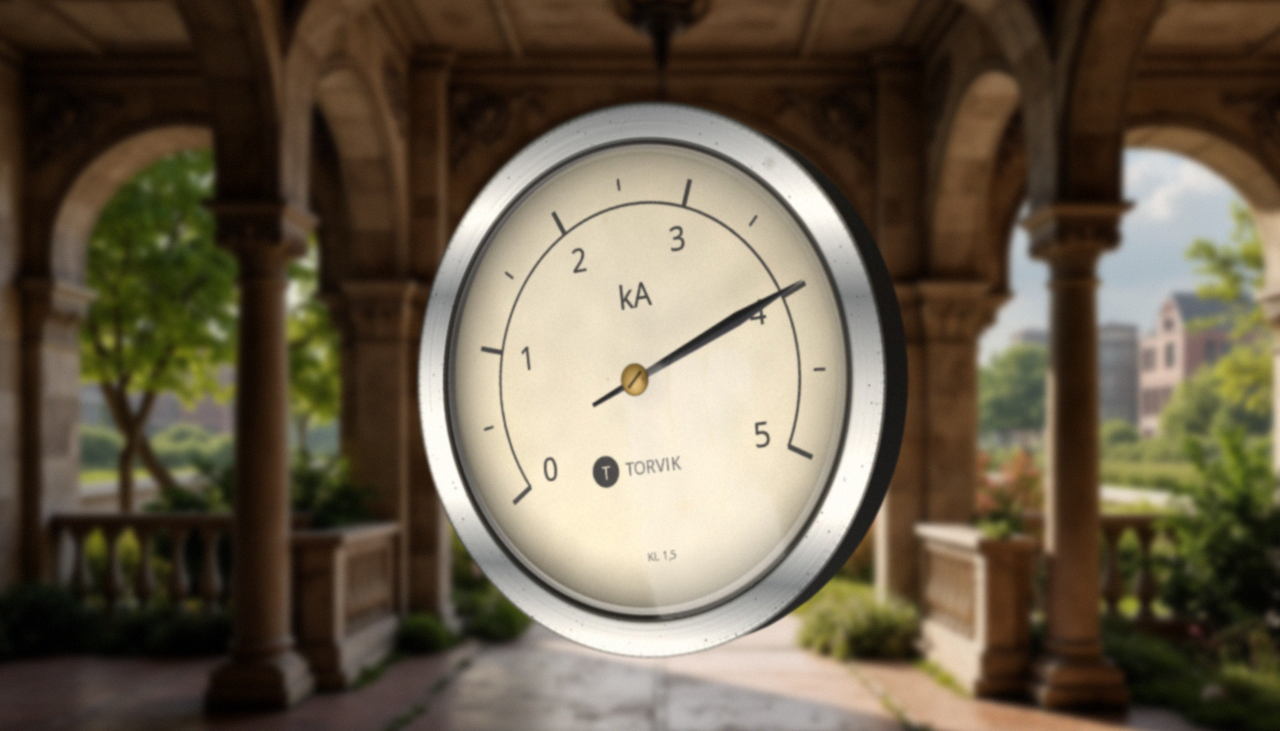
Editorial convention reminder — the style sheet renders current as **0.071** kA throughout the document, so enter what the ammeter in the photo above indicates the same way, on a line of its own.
**4** kA
